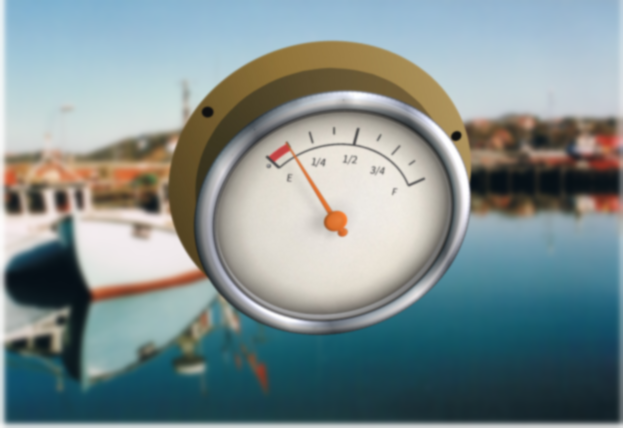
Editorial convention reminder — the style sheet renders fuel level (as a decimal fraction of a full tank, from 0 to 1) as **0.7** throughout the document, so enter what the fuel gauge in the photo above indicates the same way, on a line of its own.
**0.125**
